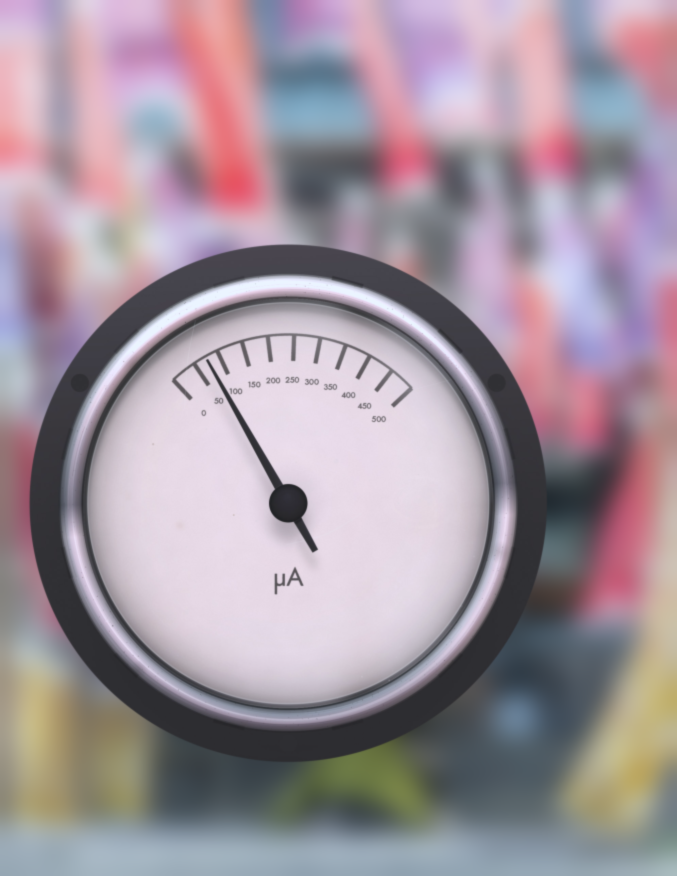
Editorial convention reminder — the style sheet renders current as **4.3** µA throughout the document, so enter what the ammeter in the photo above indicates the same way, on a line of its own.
**75** µA
